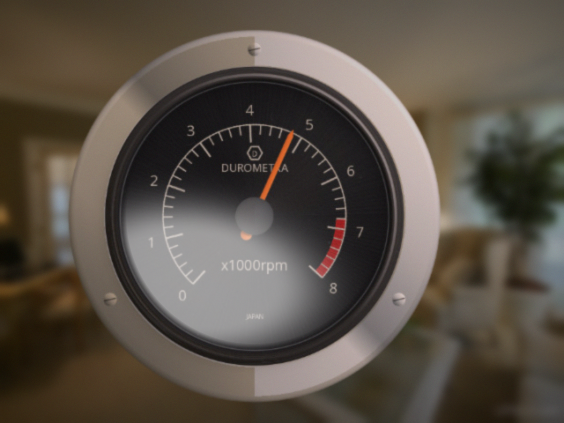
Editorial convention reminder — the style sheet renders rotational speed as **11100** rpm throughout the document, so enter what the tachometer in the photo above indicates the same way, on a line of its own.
**4800** rpm
